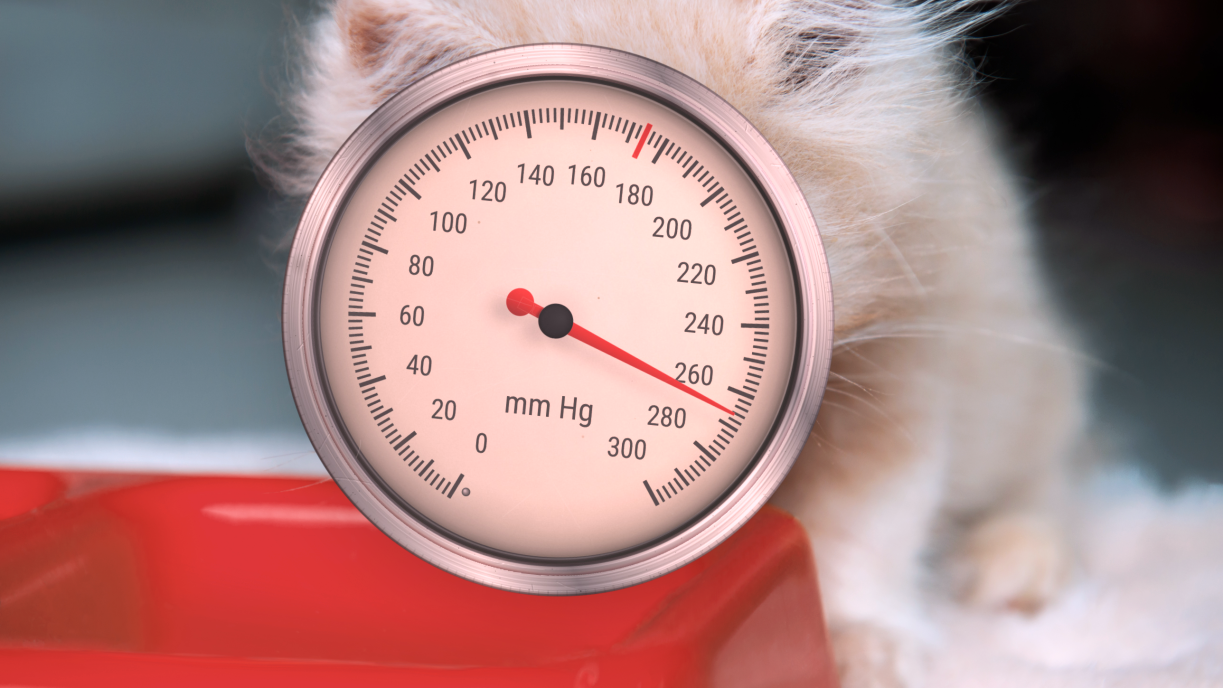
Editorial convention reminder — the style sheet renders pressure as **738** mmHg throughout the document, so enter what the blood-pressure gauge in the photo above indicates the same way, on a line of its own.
**266** mmHg
